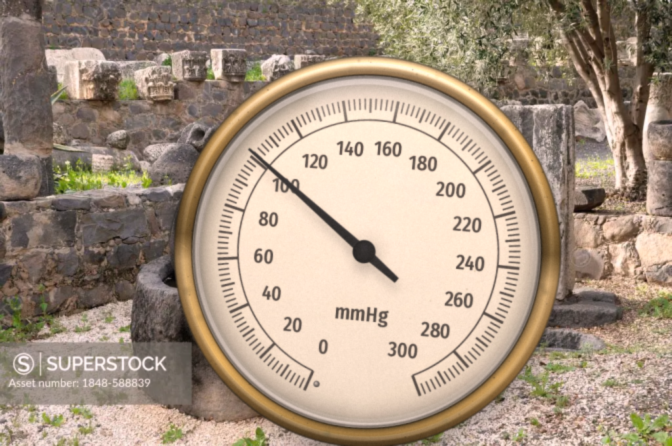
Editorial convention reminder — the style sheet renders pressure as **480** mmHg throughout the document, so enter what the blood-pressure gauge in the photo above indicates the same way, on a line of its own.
**102** mmHg
